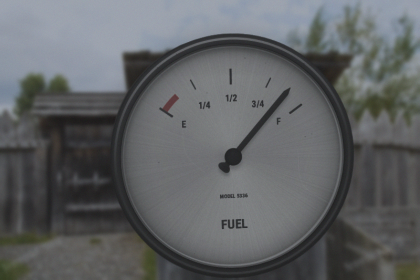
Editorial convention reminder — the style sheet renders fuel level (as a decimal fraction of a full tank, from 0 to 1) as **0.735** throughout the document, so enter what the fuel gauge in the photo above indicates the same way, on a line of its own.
**0.875**
